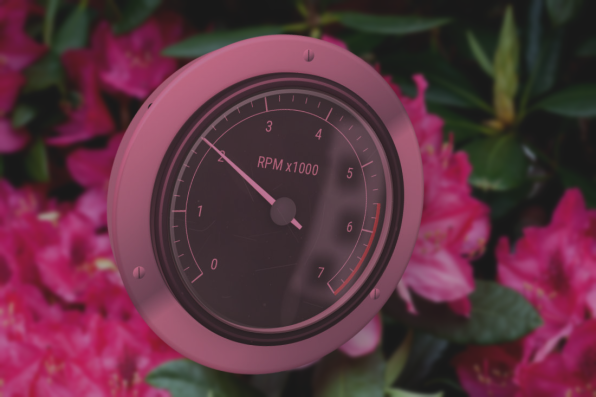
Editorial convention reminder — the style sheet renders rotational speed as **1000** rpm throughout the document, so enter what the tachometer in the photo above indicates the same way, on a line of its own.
**2000** rpm
